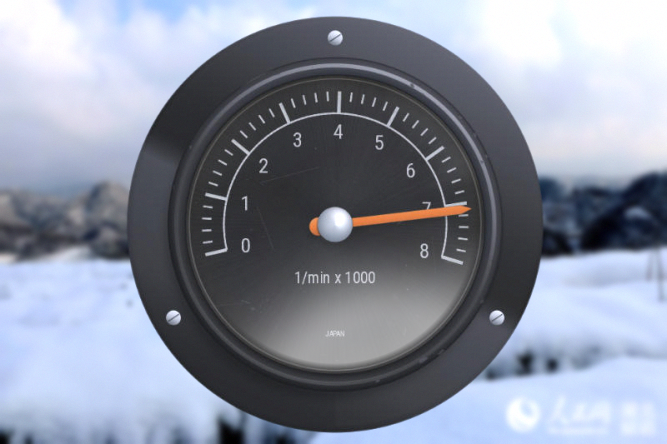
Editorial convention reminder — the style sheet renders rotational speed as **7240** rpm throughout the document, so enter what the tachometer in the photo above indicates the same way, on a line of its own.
**7100** rpm
